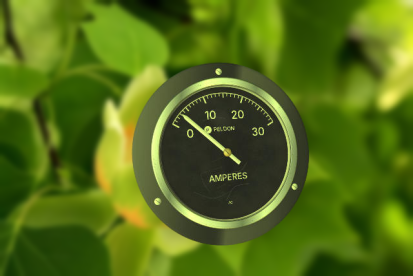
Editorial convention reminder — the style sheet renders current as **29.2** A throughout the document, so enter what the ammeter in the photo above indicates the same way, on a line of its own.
**3** A
